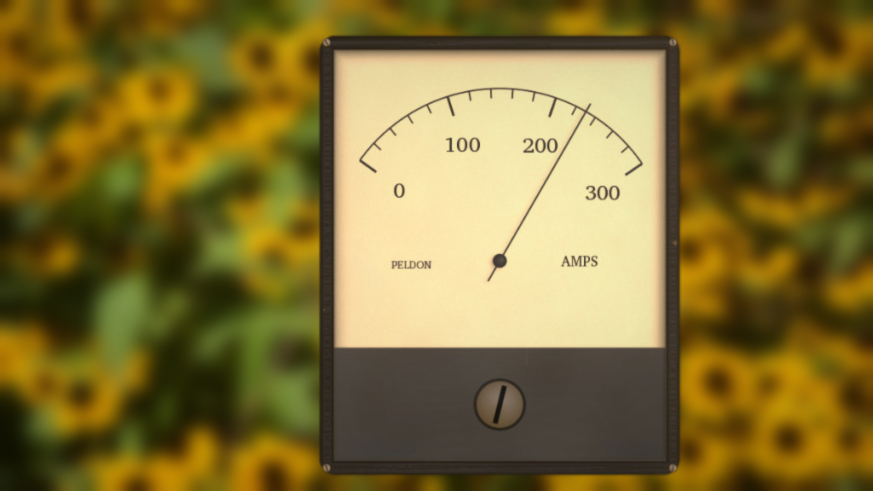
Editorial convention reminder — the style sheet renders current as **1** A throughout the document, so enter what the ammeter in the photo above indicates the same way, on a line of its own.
**230** A
